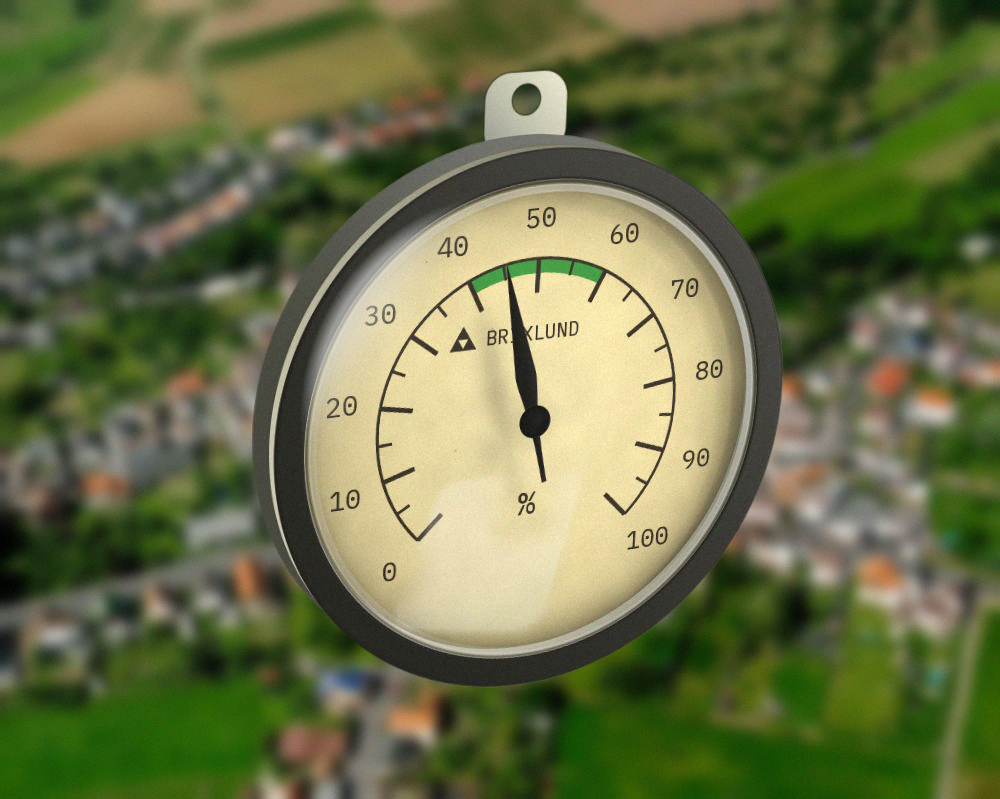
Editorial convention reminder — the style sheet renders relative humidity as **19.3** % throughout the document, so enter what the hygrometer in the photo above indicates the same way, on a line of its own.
**45** %
